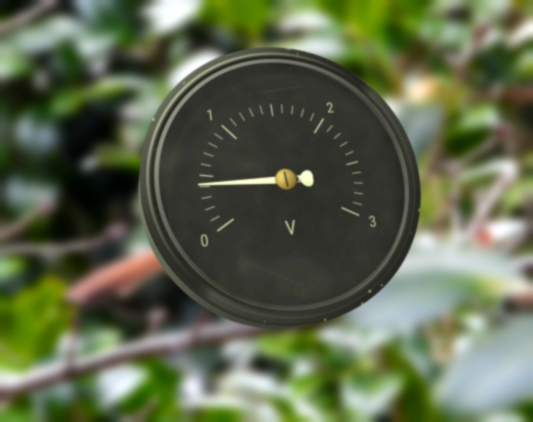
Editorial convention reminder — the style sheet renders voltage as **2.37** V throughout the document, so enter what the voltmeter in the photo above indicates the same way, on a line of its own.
**0.4** V
